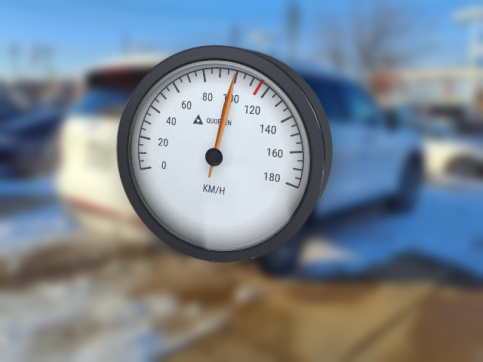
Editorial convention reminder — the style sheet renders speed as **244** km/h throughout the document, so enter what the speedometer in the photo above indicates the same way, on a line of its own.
**100** km/h
